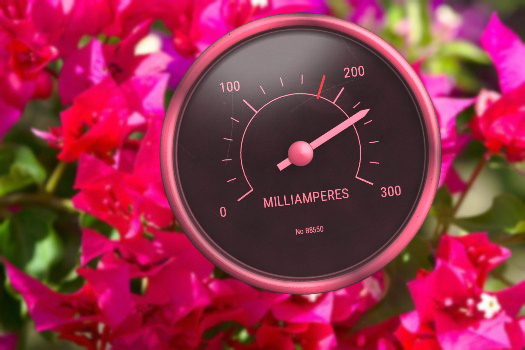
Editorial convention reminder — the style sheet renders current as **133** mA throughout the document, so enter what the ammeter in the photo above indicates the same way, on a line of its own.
**230** mA
